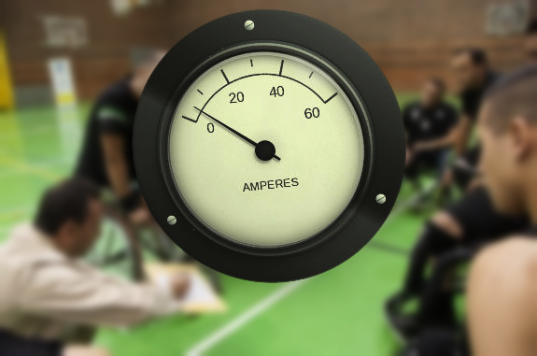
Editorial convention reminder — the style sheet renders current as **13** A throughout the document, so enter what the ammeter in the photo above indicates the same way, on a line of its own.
**5** A
